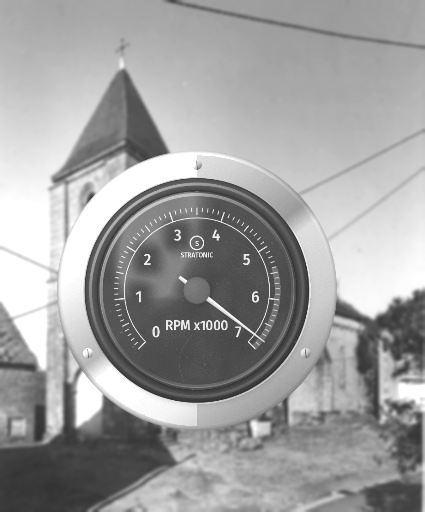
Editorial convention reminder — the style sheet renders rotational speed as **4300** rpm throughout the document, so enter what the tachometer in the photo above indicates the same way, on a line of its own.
**6800** rpm
